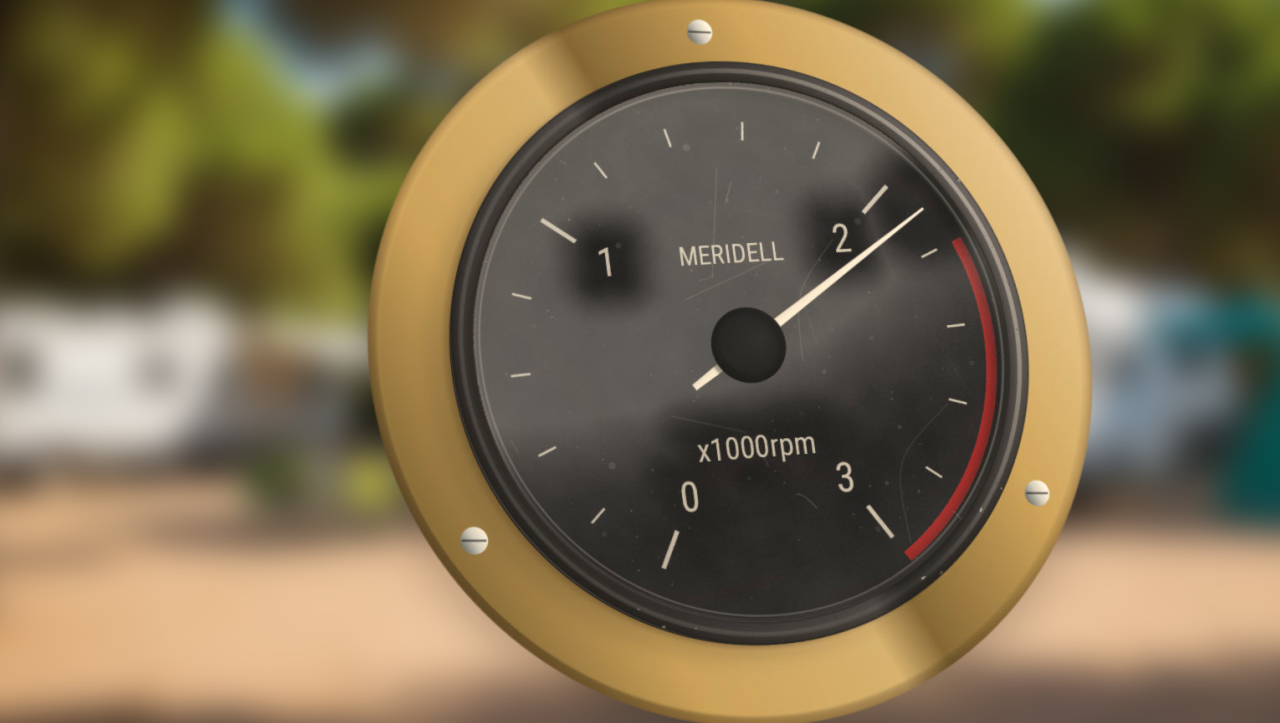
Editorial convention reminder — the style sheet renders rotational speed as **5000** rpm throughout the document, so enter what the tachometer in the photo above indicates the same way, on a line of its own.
**2100** rpm
